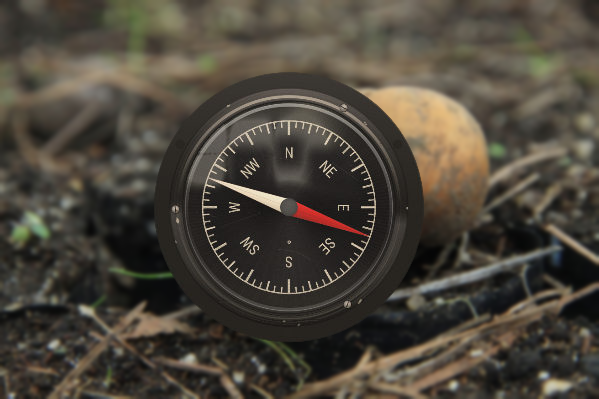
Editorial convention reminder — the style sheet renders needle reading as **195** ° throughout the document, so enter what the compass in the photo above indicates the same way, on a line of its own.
**110** °
